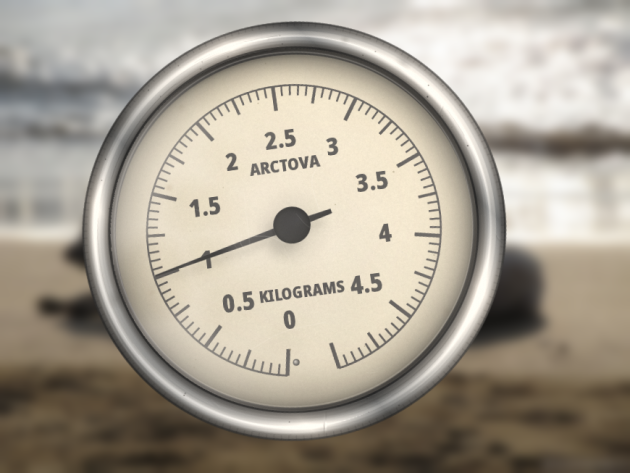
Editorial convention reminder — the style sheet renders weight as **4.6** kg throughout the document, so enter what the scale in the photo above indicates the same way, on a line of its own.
**1** kg
